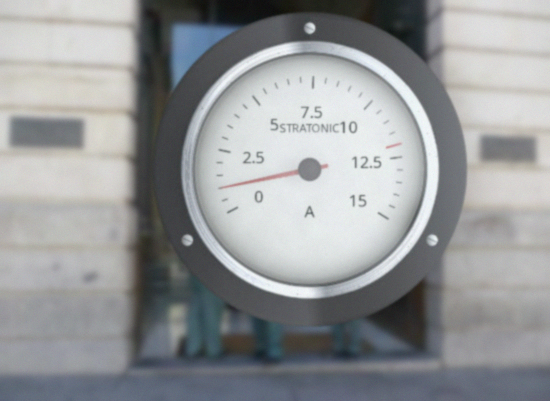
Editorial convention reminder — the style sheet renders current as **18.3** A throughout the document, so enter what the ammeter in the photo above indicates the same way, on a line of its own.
**1** A
